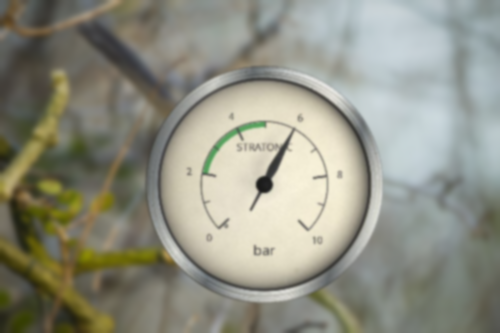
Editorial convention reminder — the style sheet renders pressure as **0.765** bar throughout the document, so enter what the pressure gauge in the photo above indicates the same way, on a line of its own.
**6** bar
